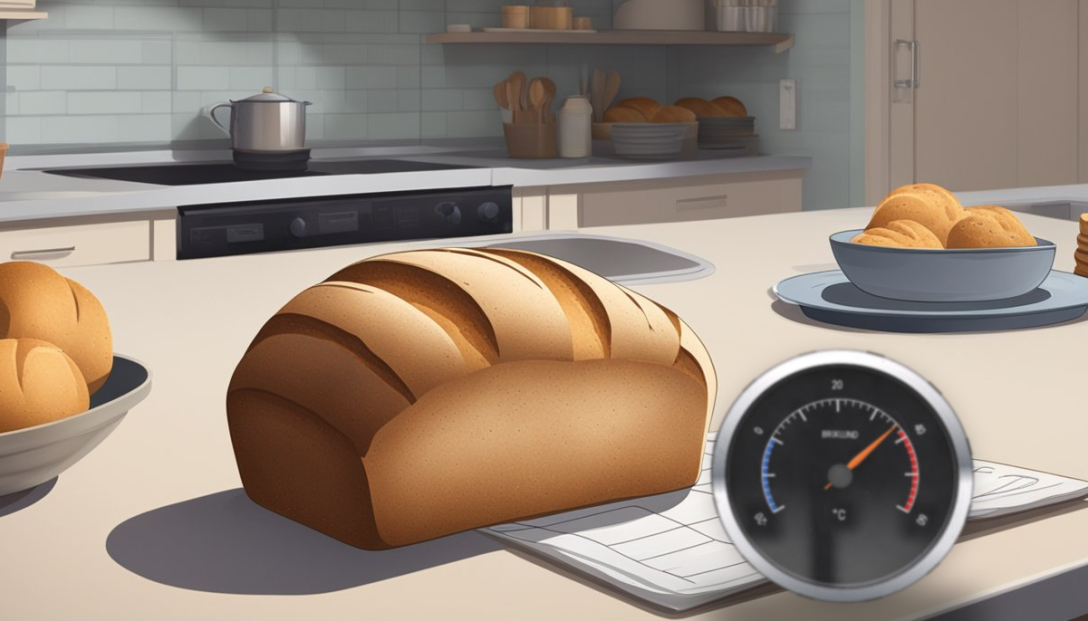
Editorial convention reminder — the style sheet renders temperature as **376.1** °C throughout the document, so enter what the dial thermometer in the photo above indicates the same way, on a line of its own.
**36** °C
